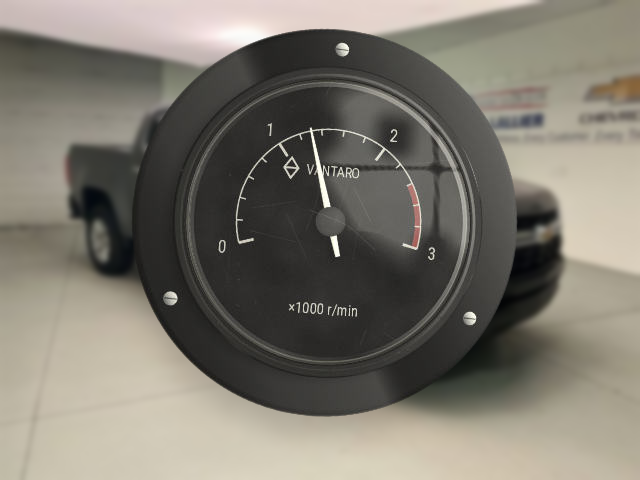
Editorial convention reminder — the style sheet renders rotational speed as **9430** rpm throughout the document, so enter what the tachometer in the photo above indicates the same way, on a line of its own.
**1300** rpm
